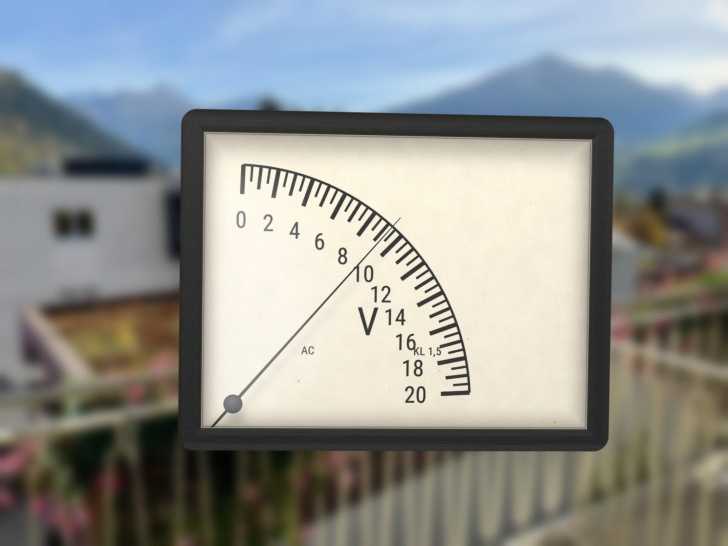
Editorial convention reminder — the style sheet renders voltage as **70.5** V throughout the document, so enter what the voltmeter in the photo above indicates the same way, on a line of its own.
**9.25** V
